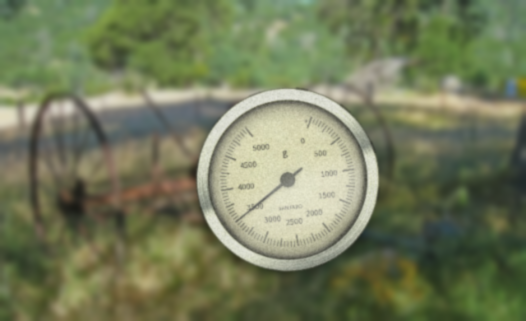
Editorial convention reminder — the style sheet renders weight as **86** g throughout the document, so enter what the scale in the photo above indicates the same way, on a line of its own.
**3500** g
